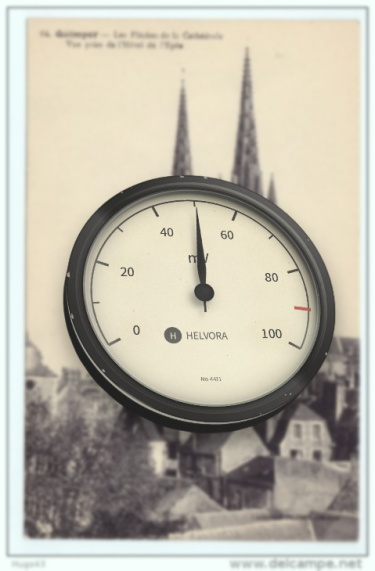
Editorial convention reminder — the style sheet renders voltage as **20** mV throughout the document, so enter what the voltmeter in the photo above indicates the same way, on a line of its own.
**50** mV
